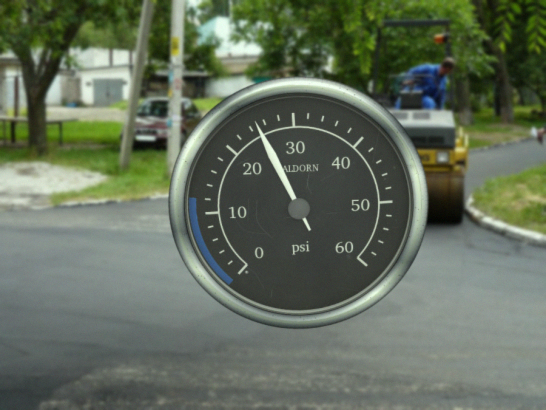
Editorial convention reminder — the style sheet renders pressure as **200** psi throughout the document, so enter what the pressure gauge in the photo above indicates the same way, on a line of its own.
**25** psi
